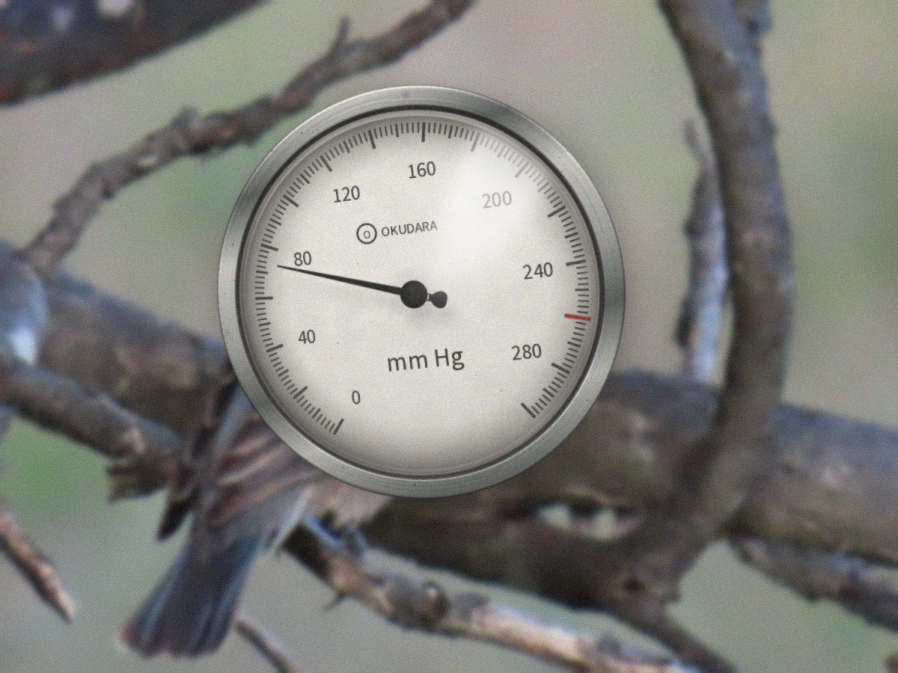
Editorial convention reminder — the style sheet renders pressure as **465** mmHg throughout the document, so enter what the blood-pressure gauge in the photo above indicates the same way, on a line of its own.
**74** mmHg
